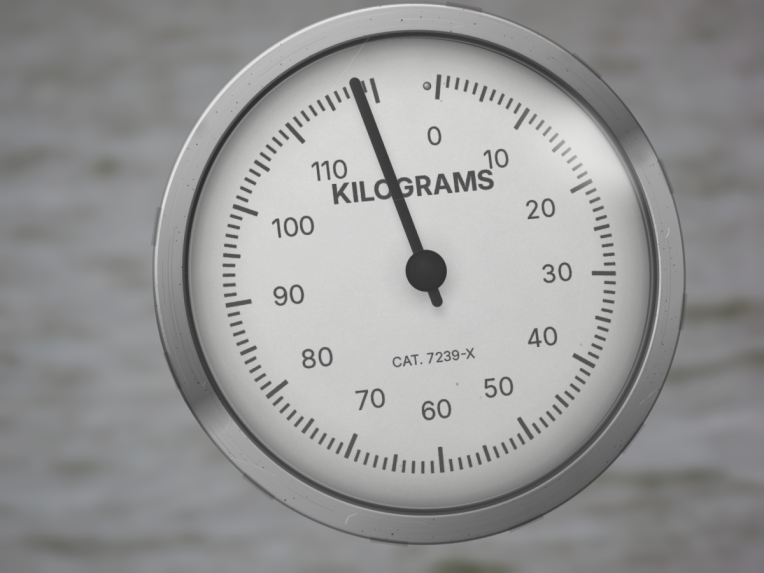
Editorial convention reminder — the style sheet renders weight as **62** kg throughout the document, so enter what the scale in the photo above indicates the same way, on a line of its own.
**118** kg
